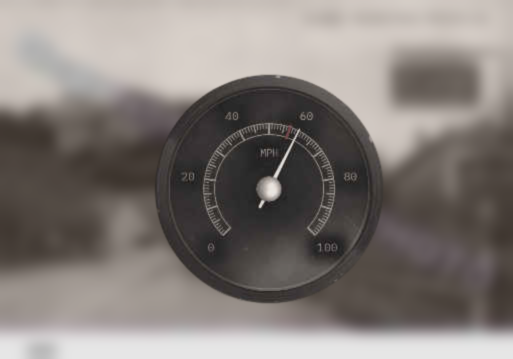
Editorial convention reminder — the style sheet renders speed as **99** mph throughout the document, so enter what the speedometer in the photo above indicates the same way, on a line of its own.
**60** mph
